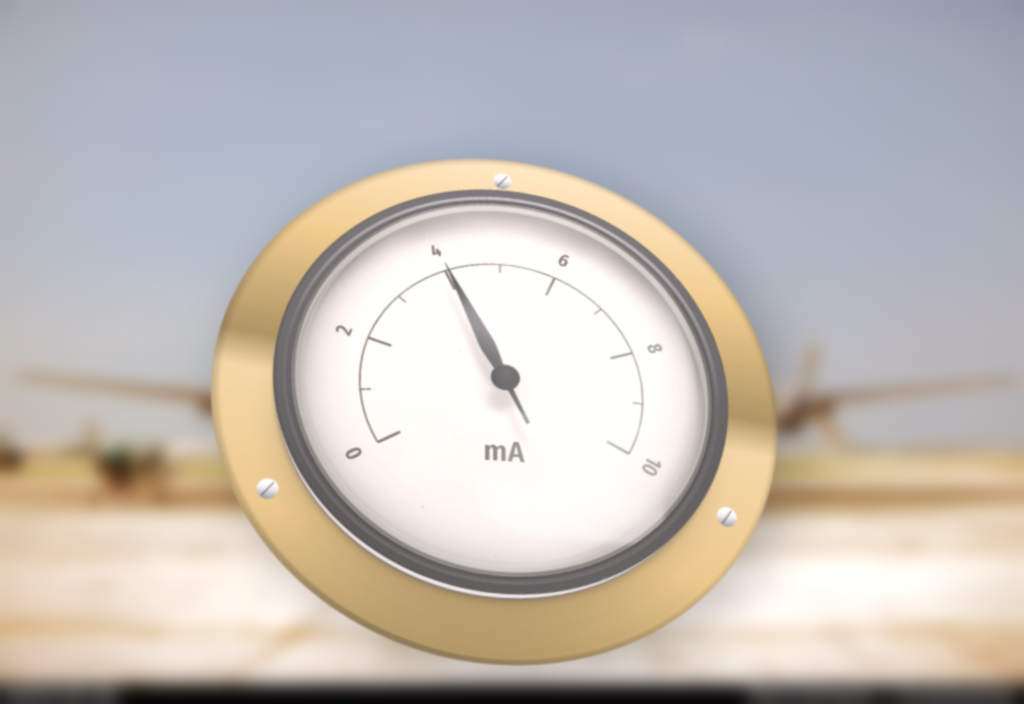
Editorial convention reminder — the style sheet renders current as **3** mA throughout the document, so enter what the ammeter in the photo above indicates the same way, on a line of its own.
**4** mA
